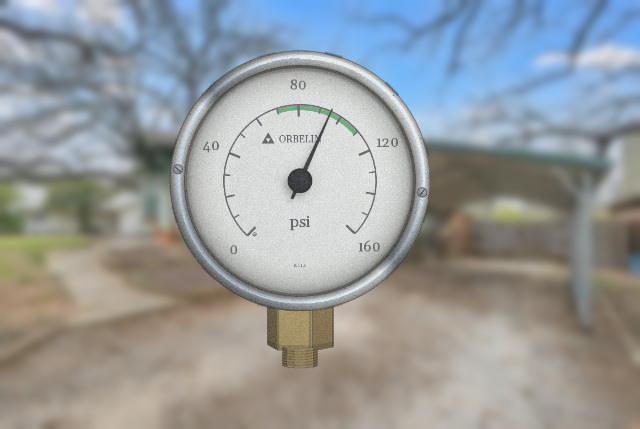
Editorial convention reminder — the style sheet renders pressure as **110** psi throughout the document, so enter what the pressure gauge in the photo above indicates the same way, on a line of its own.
**95** psi
